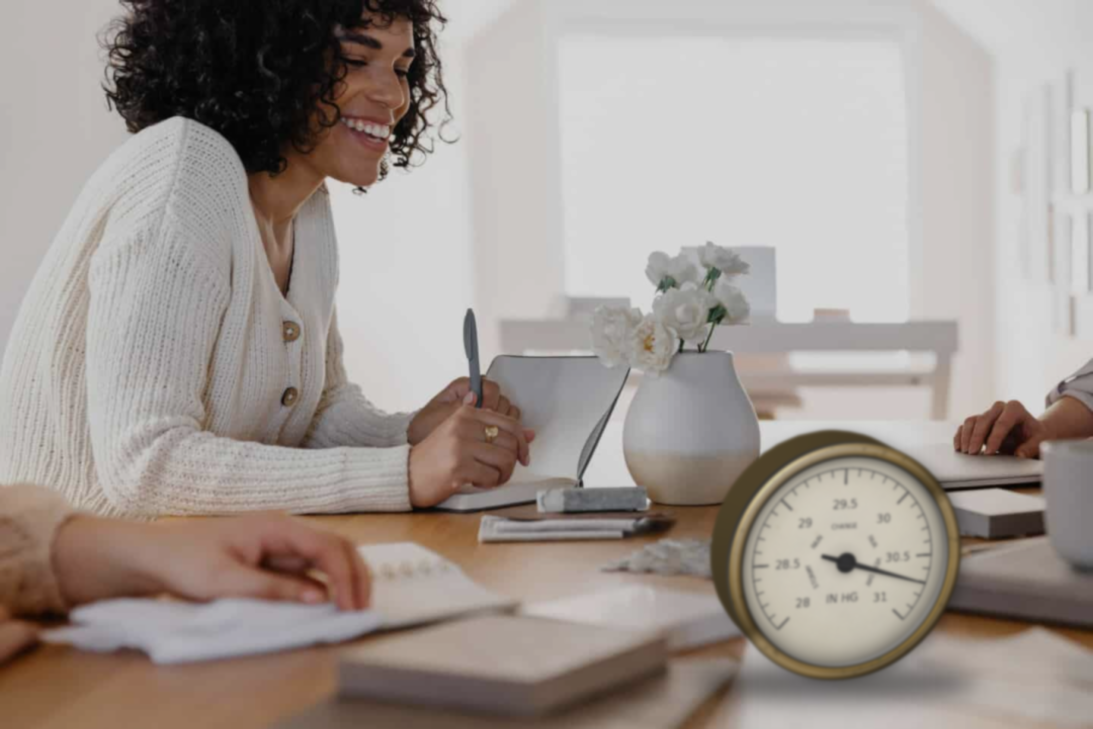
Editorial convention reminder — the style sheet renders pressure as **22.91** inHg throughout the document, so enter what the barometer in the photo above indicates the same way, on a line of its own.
**30.7** inHg
